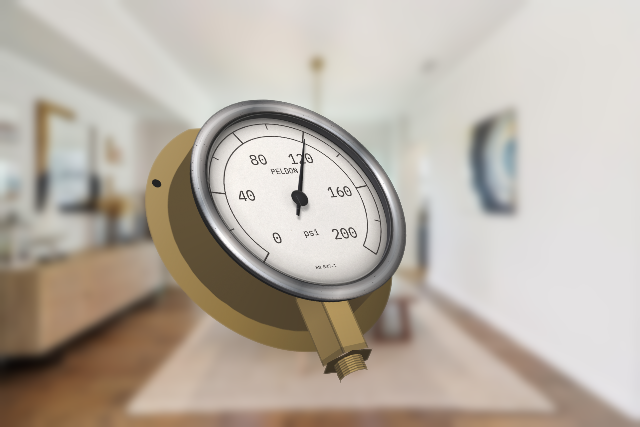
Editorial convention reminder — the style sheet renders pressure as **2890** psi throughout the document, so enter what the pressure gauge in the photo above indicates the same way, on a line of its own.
**120** psi
